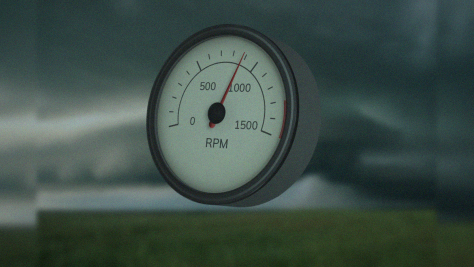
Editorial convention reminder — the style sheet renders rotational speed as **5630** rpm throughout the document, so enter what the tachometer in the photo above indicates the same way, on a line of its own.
**900** rpm
